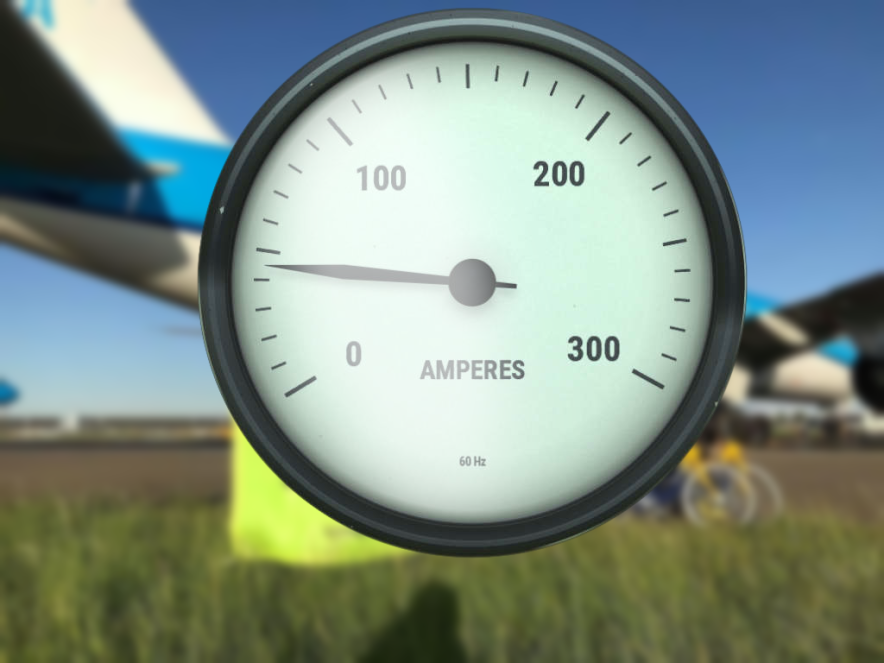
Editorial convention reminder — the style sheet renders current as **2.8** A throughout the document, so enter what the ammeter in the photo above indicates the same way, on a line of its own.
**45** A
